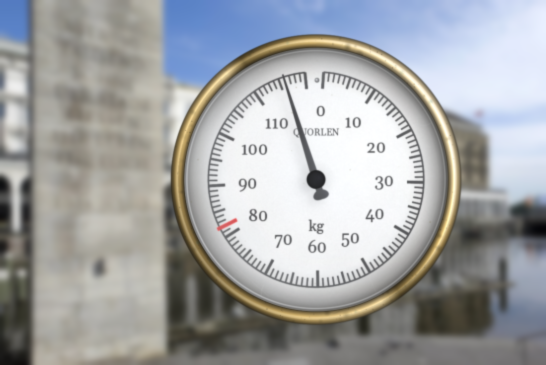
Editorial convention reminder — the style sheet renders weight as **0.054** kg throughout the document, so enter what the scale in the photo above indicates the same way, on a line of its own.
**116** kg
